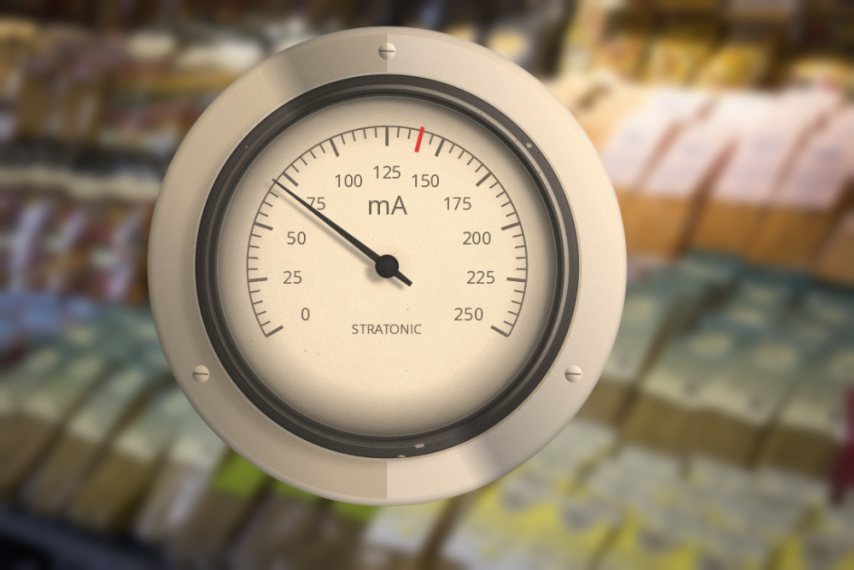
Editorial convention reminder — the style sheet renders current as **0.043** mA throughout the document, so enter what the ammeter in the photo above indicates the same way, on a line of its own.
**70** mA
